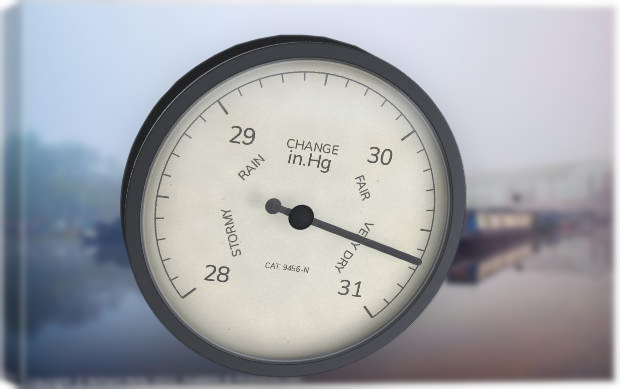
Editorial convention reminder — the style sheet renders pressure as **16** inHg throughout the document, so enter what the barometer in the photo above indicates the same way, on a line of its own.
**30.65** inHg
